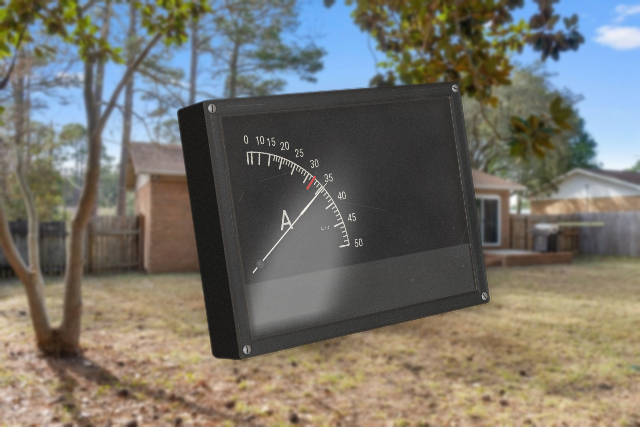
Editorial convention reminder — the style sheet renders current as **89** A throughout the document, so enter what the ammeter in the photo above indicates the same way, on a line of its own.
**35** A
